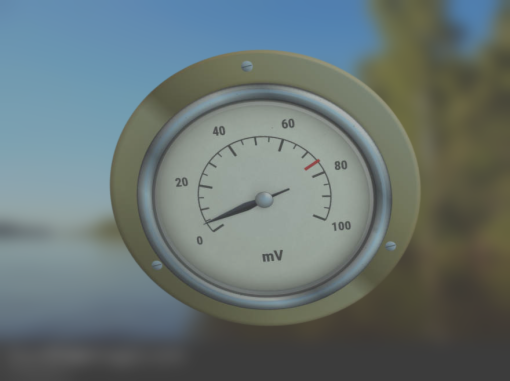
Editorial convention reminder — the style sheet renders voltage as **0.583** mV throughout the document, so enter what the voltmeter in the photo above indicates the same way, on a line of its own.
**5** mV
